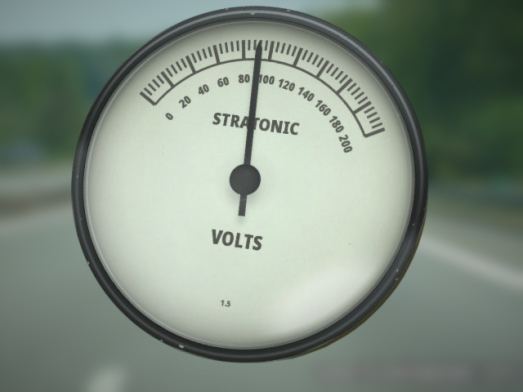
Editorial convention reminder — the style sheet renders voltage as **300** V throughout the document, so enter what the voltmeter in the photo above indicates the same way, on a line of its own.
**92** V
